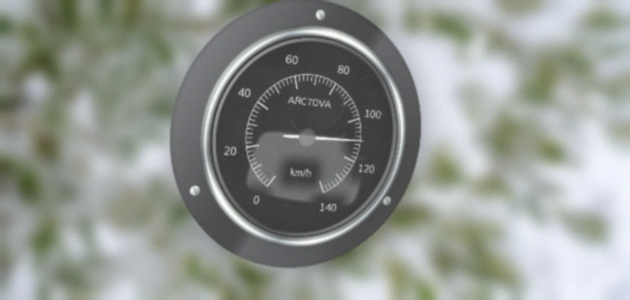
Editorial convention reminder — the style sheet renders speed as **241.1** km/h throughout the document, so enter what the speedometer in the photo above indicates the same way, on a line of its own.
**110** km/h
